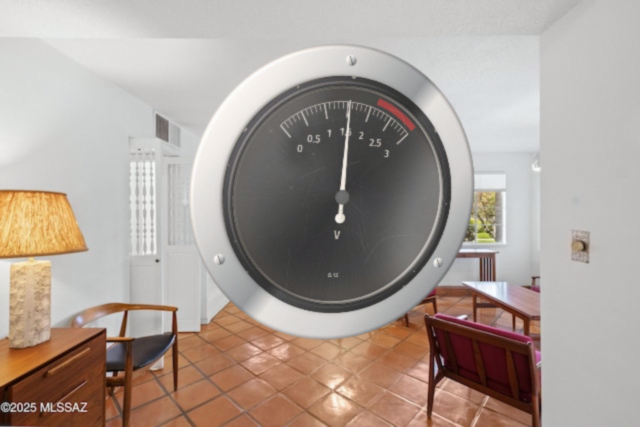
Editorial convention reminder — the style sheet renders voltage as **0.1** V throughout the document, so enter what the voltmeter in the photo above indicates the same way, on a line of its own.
**1.5** V
